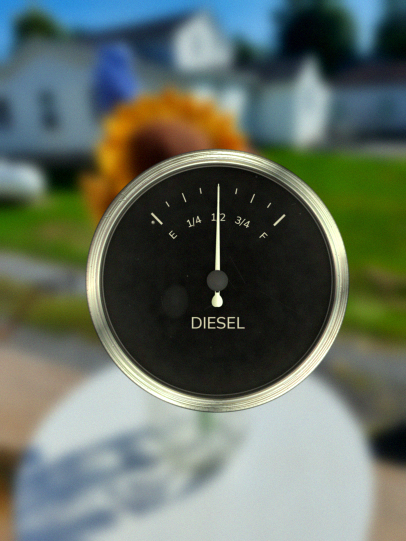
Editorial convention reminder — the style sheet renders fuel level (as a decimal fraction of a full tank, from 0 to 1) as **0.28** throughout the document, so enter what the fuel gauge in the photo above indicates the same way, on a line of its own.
**0.5**
